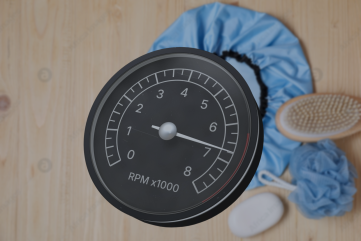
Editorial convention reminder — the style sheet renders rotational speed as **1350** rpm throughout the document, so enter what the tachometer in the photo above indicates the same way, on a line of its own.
**6750** rpm
